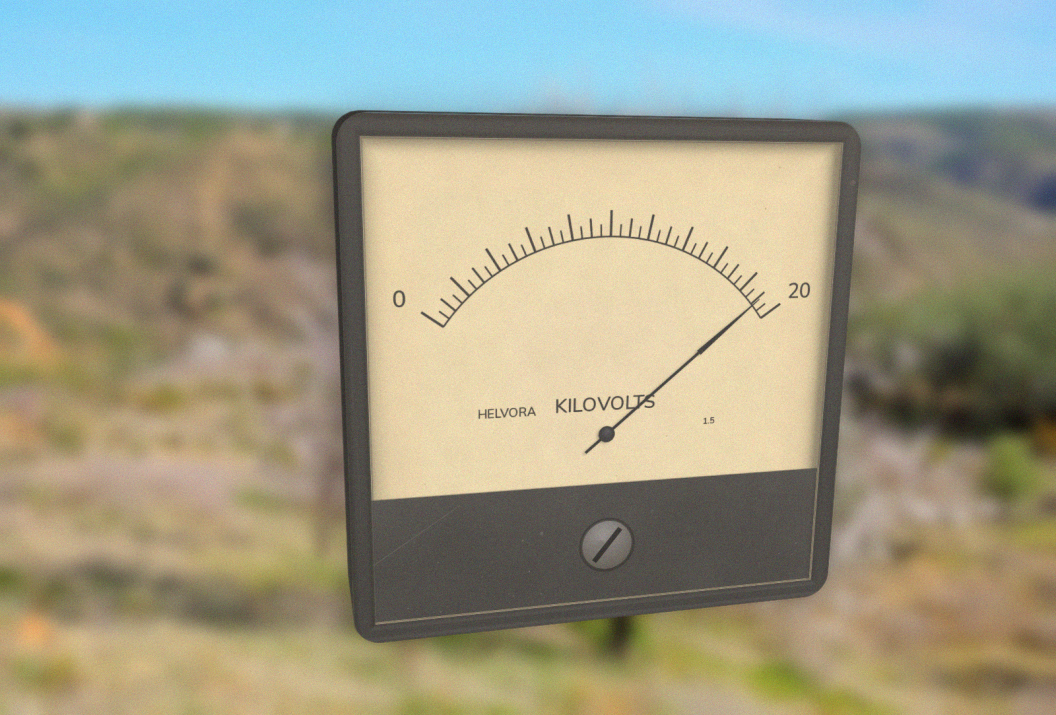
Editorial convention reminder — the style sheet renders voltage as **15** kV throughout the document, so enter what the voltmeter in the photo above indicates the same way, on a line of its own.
**19** kV
